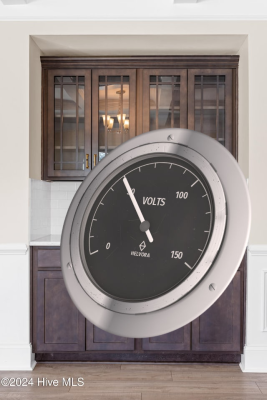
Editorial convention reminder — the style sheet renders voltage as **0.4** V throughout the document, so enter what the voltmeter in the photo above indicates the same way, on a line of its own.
**50** V
